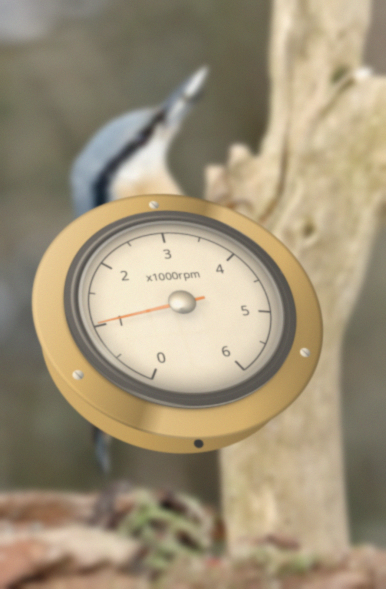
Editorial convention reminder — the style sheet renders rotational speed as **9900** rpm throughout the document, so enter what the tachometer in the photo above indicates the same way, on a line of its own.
**1000** rpm
